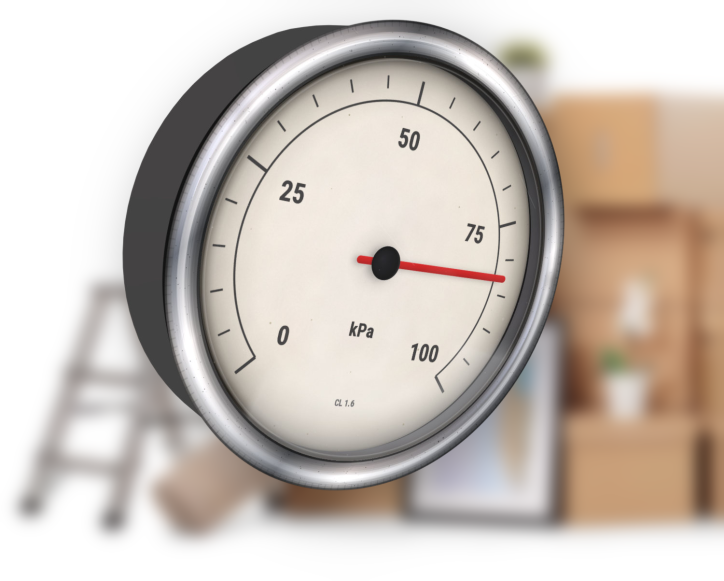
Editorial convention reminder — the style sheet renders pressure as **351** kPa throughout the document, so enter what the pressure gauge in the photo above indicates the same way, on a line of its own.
**82.5** kPa
